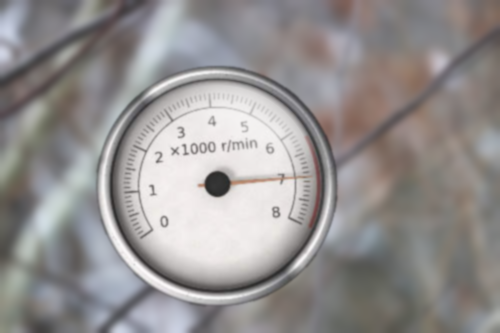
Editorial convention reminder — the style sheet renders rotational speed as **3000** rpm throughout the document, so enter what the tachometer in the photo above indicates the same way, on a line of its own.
**7000** rpm
